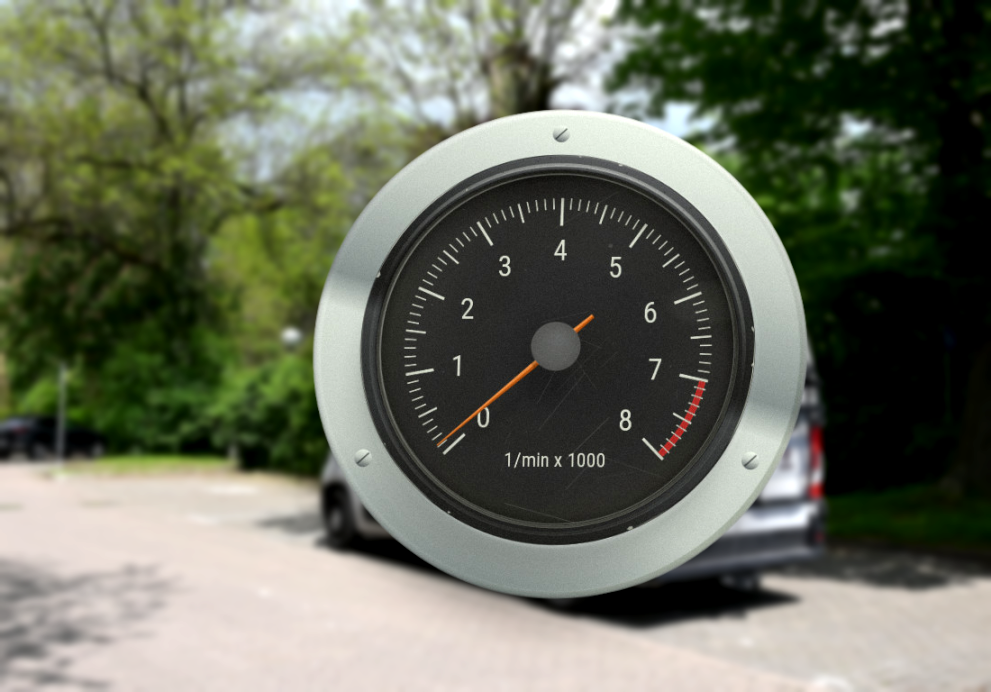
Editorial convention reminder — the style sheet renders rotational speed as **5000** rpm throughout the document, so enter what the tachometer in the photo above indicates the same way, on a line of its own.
**100** rpm
